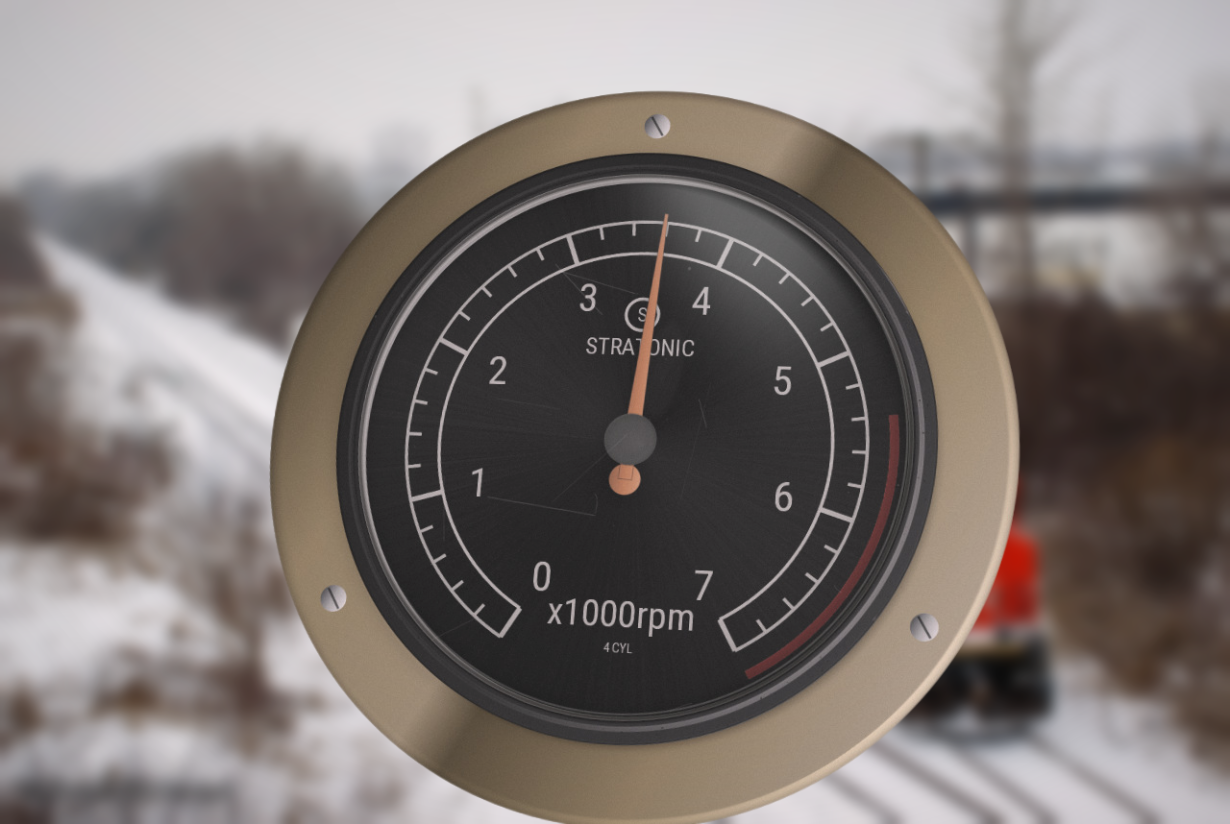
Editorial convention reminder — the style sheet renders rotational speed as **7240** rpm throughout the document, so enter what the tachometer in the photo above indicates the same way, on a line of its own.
**3600** rpm
